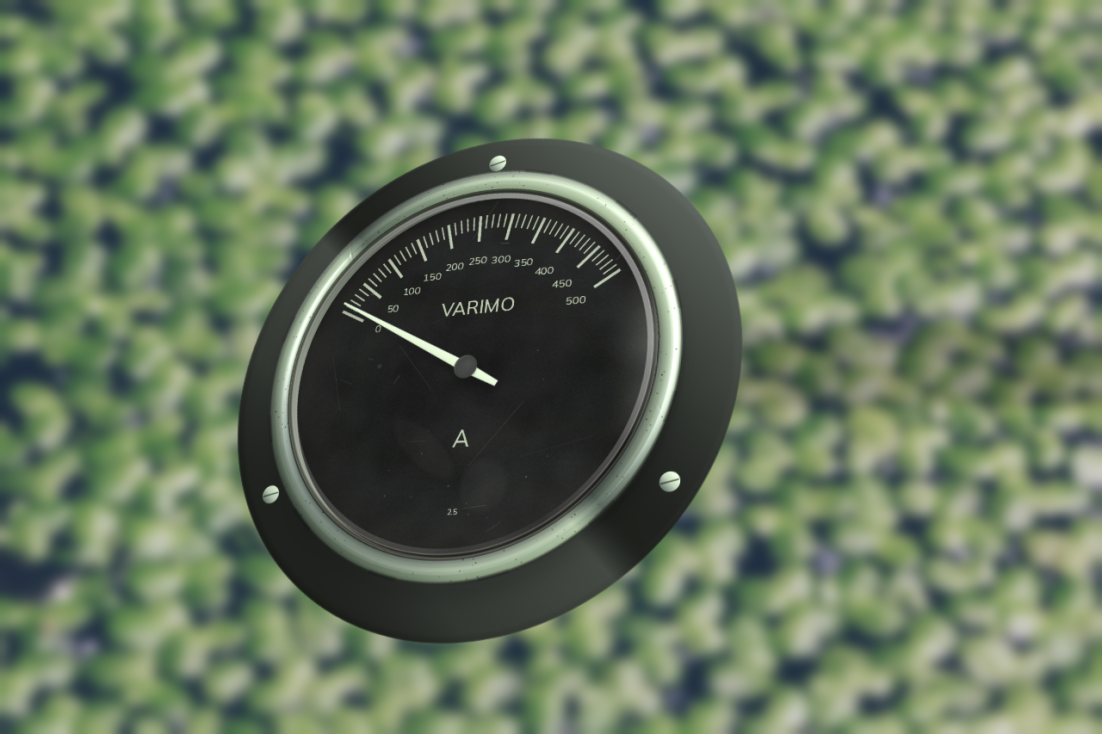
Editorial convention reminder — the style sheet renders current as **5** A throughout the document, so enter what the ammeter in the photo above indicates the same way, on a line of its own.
**10** A
